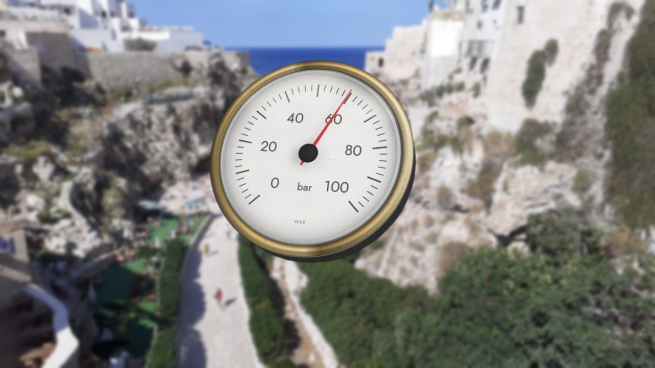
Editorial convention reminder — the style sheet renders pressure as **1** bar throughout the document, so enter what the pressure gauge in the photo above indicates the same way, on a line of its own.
**60** bar
